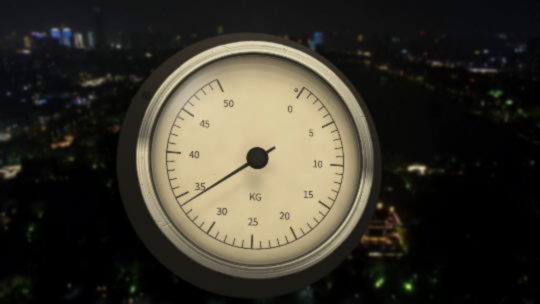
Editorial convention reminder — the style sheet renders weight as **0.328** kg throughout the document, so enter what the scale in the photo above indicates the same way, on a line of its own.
**34** kg
